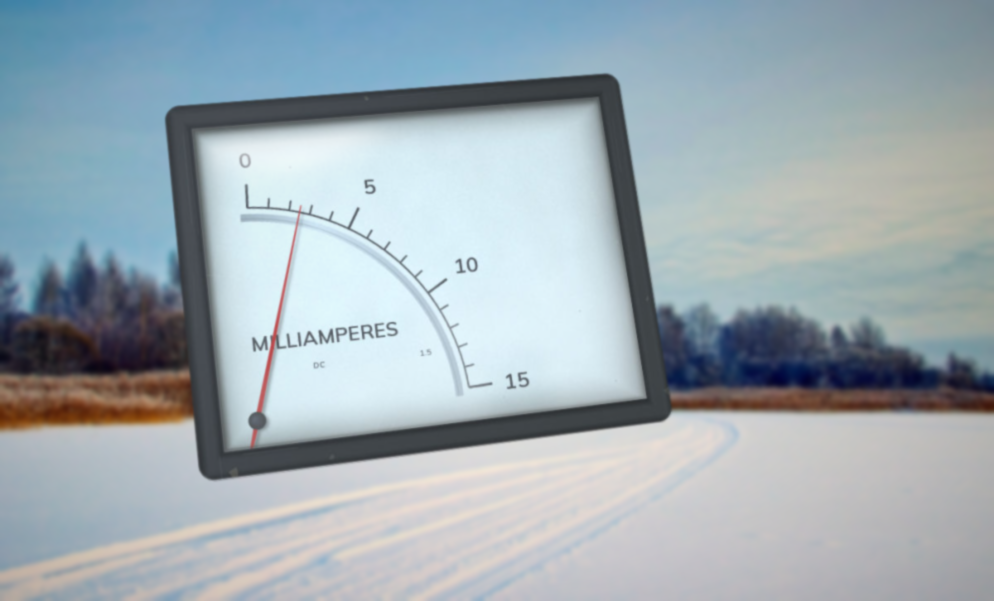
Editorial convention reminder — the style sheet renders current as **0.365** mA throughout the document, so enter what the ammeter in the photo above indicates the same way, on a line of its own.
**2.5** mA
